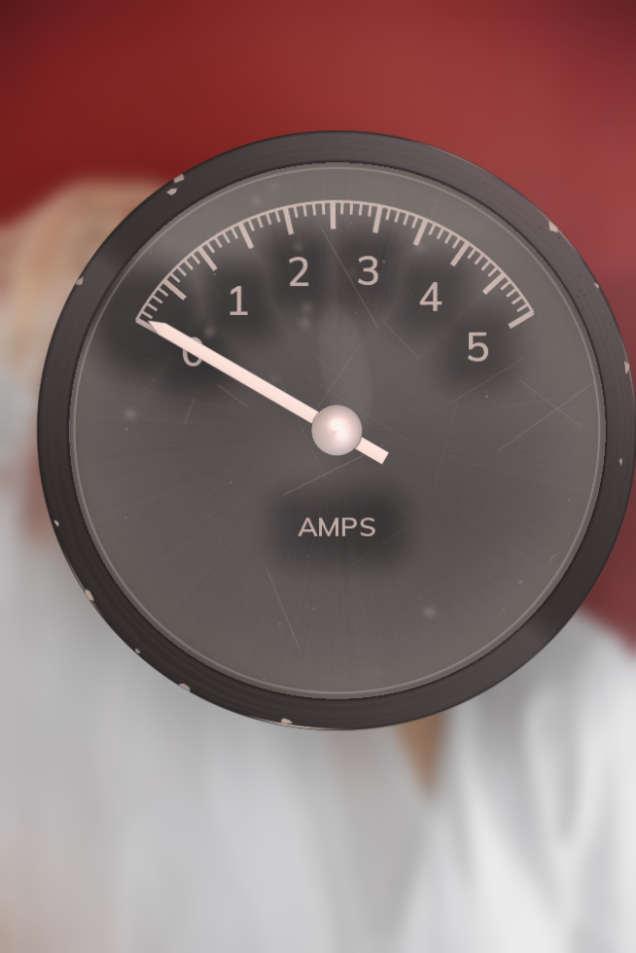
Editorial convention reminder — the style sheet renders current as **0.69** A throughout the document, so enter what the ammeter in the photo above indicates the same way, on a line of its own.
**0.05** A
